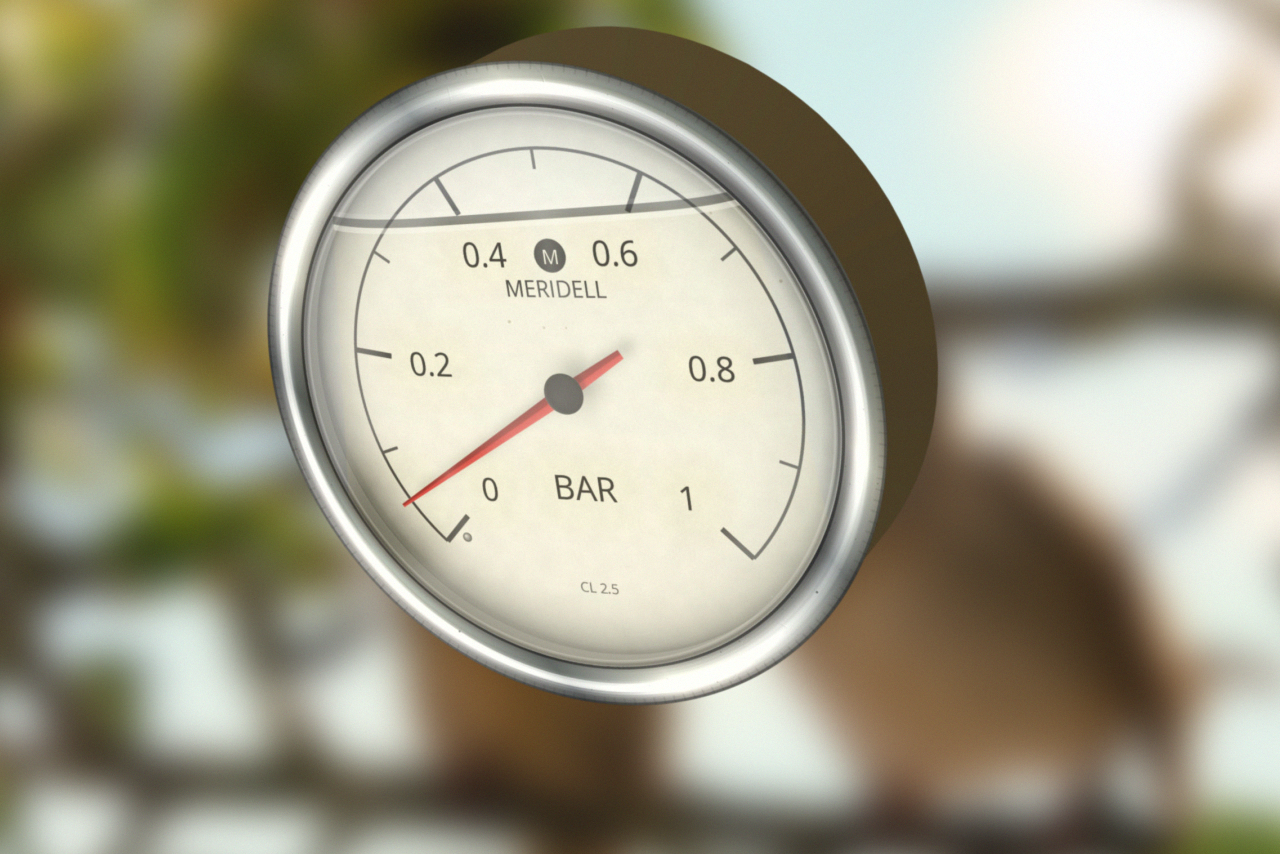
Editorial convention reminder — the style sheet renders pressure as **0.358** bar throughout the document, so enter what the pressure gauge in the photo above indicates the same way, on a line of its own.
**0.05** bar
